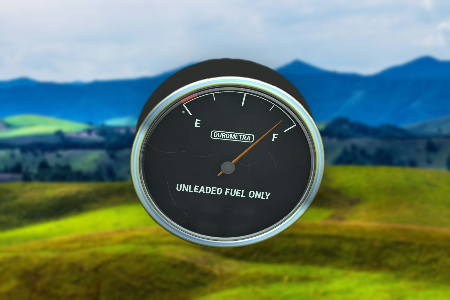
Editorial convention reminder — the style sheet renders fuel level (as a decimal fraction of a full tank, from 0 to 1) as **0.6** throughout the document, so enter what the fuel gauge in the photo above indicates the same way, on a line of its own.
**0.875**
